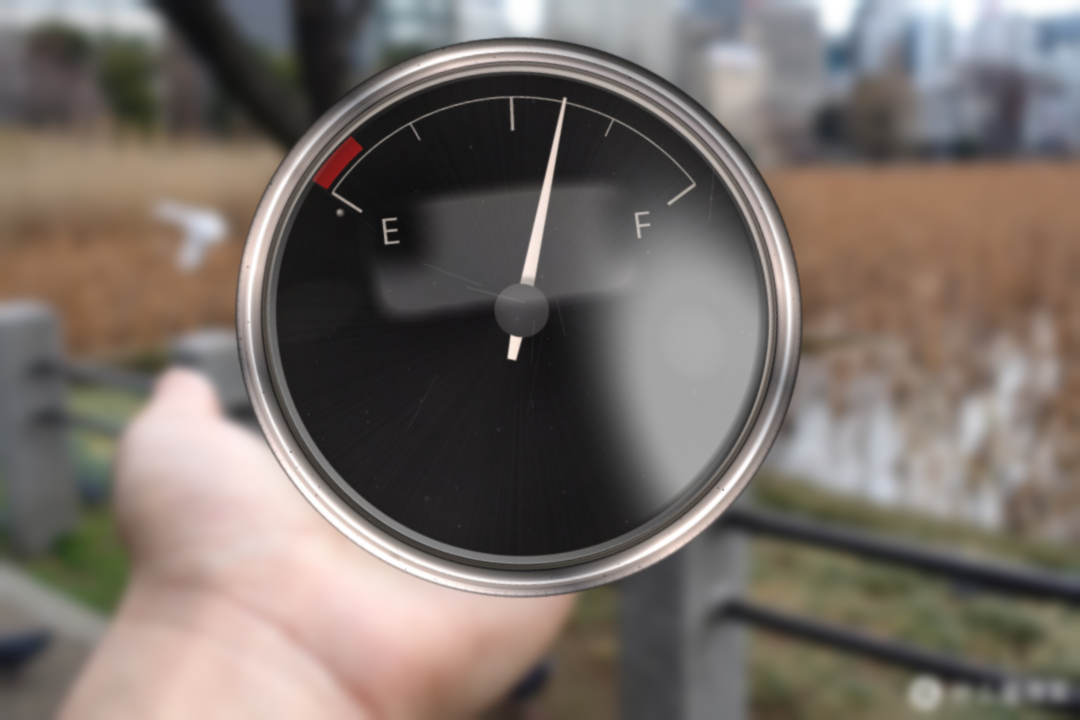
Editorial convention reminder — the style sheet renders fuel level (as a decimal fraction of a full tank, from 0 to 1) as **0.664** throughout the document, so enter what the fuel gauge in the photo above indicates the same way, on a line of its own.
**0.625**
